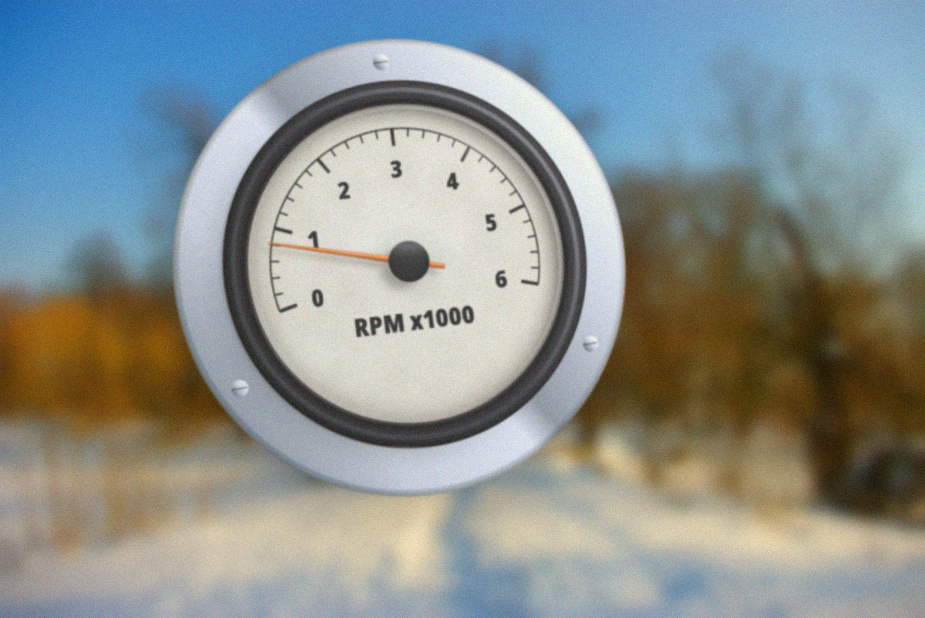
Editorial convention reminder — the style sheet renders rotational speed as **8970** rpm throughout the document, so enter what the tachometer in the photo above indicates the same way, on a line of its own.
**800** rpm
